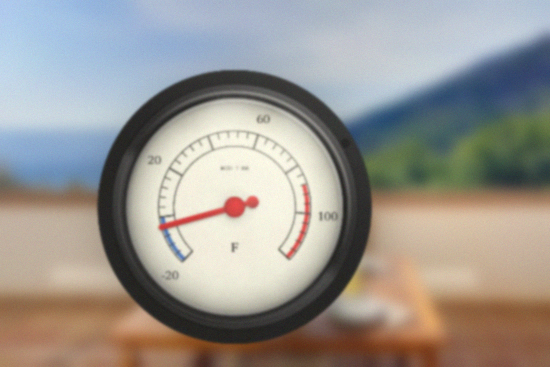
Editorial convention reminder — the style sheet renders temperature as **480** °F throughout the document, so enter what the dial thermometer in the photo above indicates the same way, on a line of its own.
**-4** °F
